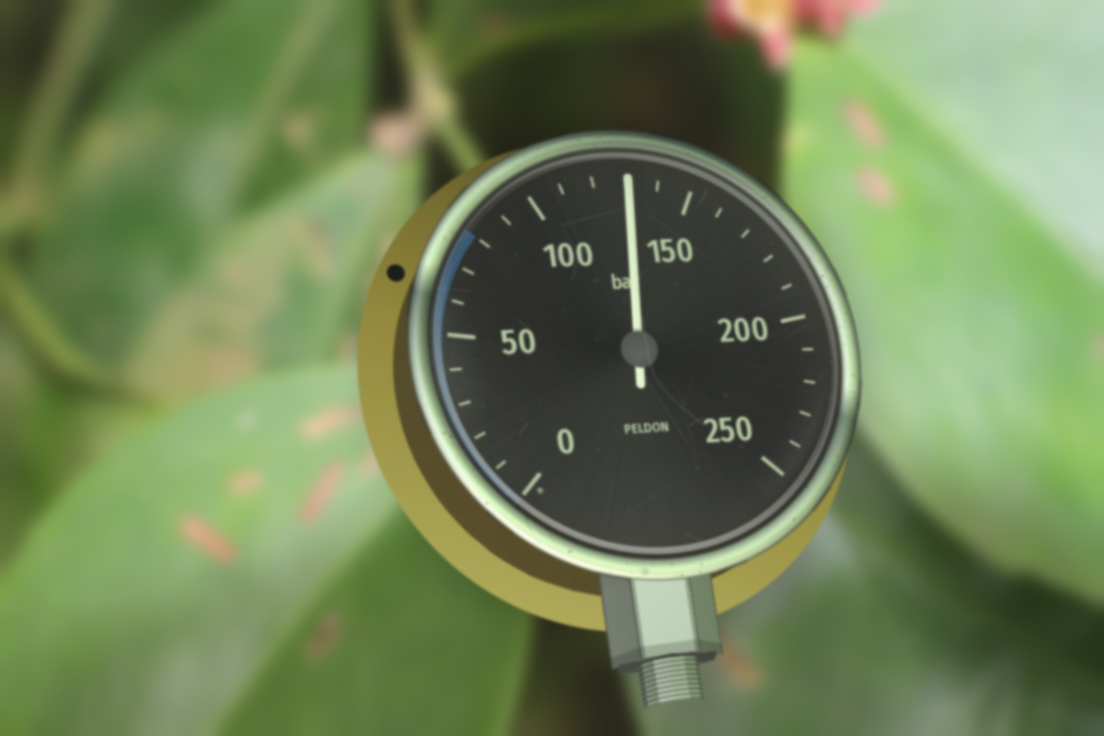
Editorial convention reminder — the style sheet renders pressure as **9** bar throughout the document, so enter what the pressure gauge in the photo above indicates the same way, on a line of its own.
**130** bar
